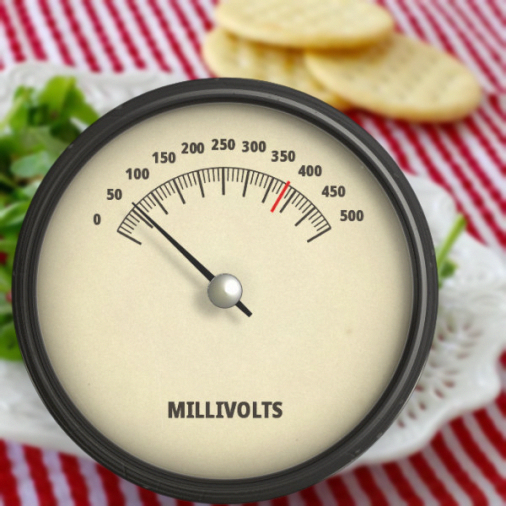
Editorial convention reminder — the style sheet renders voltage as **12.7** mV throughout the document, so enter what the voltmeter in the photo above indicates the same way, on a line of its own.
**60** mV
